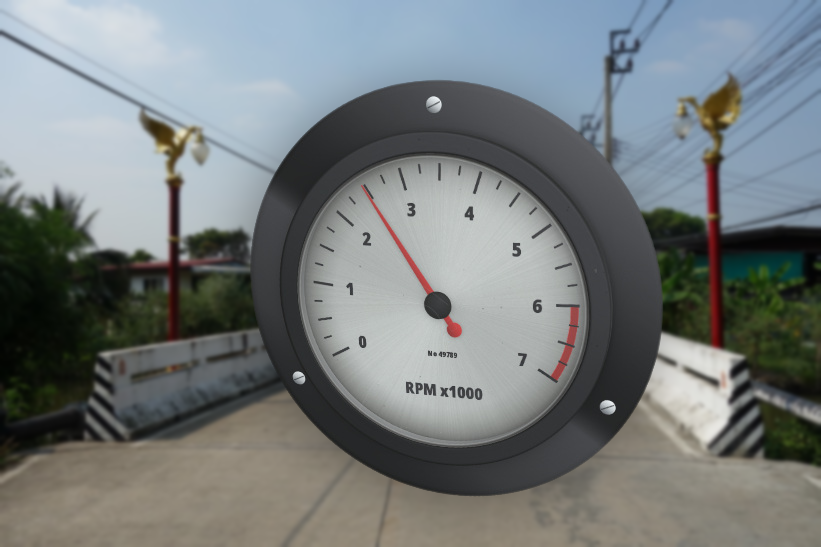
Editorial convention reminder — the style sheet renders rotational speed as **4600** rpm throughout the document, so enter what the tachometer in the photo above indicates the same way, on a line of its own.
**2500** rpm
